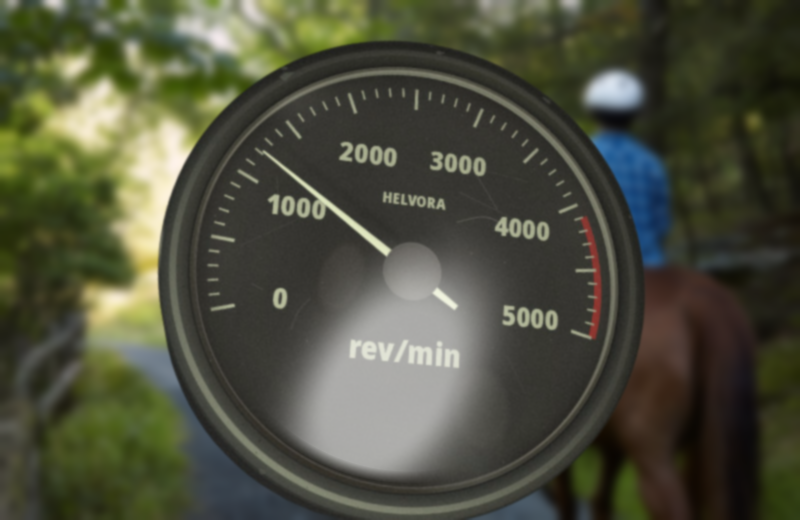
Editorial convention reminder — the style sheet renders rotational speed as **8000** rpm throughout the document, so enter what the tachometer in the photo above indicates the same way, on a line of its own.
**1200** rpm
